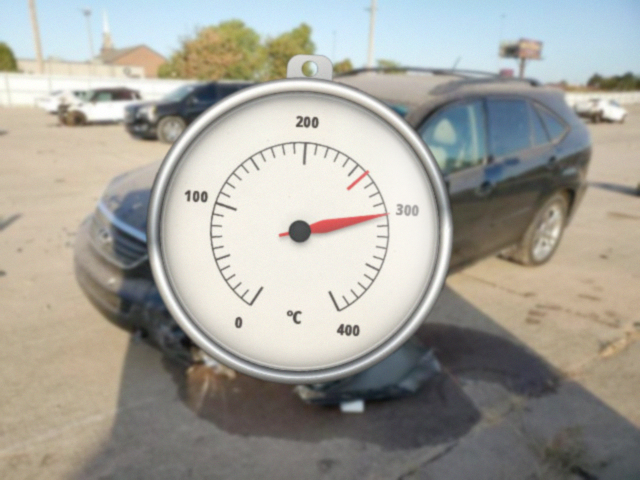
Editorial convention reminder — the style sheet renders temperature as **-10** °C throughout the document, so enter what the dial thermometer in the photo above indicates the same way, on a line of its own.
**300** °C
